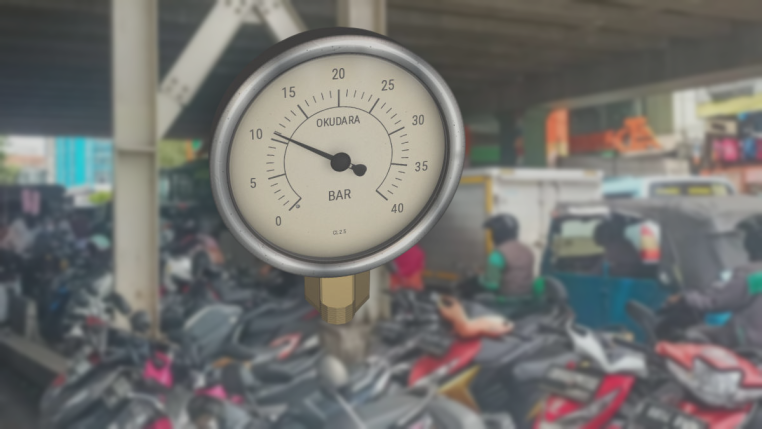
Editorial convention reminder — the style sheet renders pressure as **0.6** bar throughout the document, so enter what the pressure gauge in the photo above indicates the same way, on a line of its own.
**11** bar
